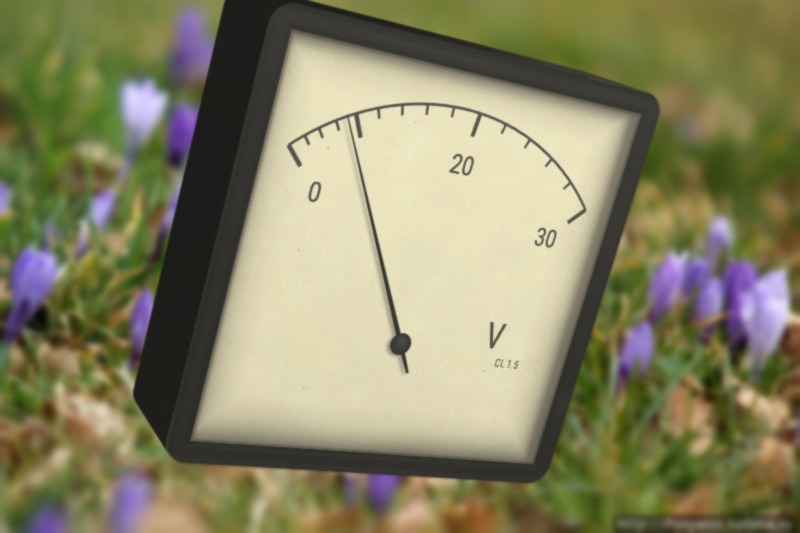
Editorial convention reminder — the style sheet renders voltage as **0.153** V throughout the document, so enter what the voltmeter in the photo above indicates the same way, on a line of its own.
**9** V
